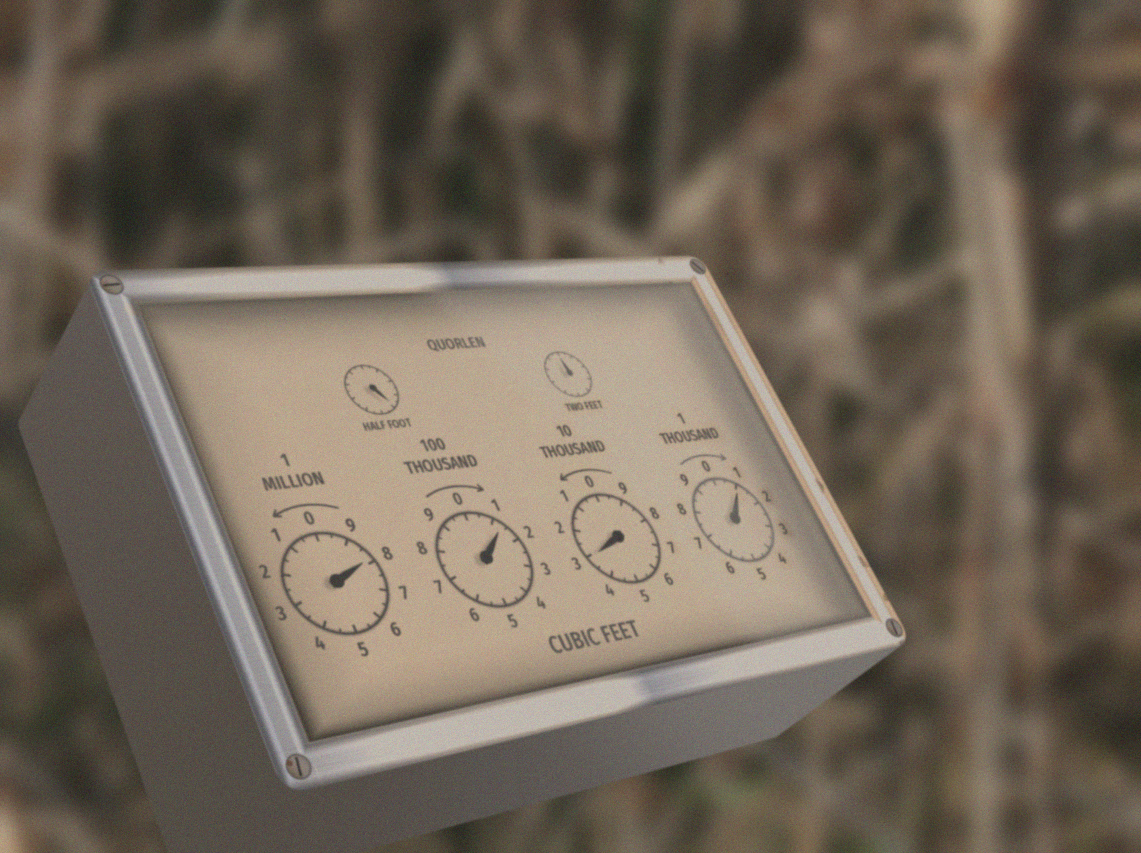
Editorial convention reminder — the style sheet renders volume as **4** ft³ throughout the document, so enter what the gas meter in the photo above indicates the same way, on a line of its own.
**813100** ft³
